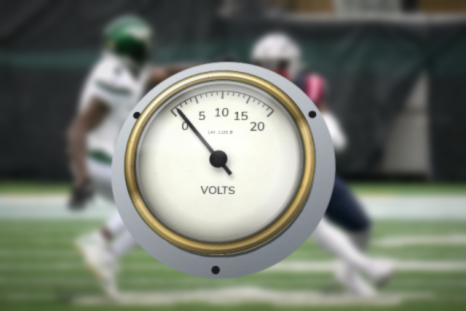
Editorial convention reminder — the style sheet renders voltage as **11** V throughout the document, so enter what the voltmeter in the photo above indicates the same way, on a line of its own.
**1** V
